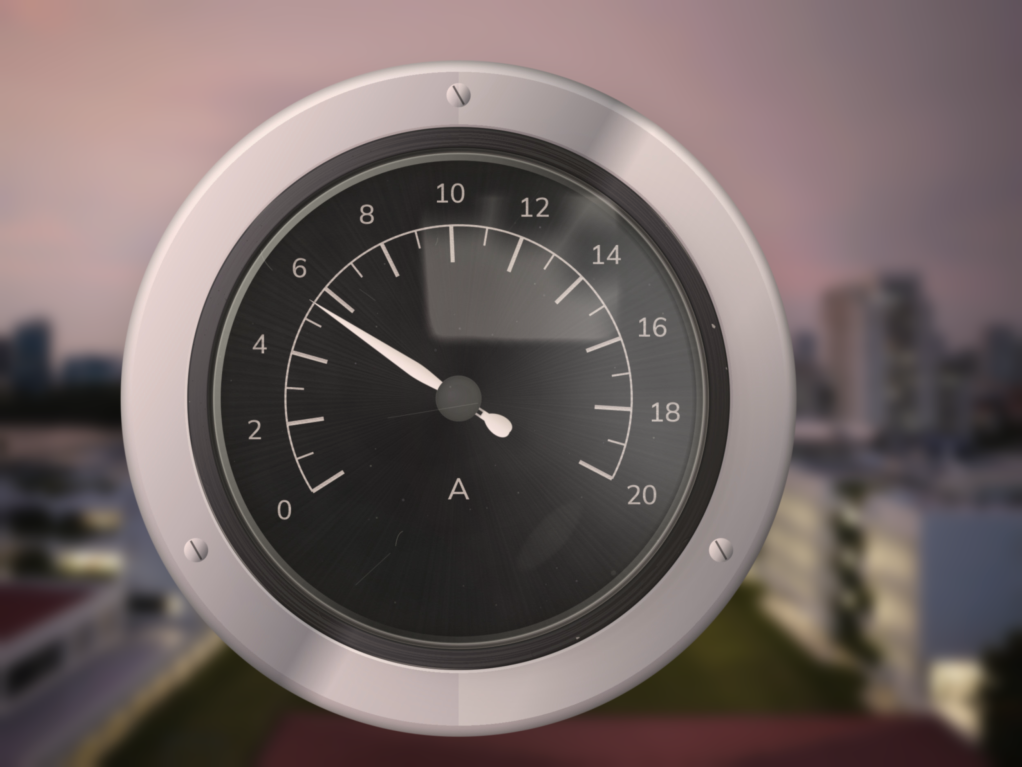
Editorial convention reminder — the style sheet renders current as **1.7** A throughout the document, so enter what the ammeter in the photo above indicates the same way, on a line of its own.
**5.5** A
